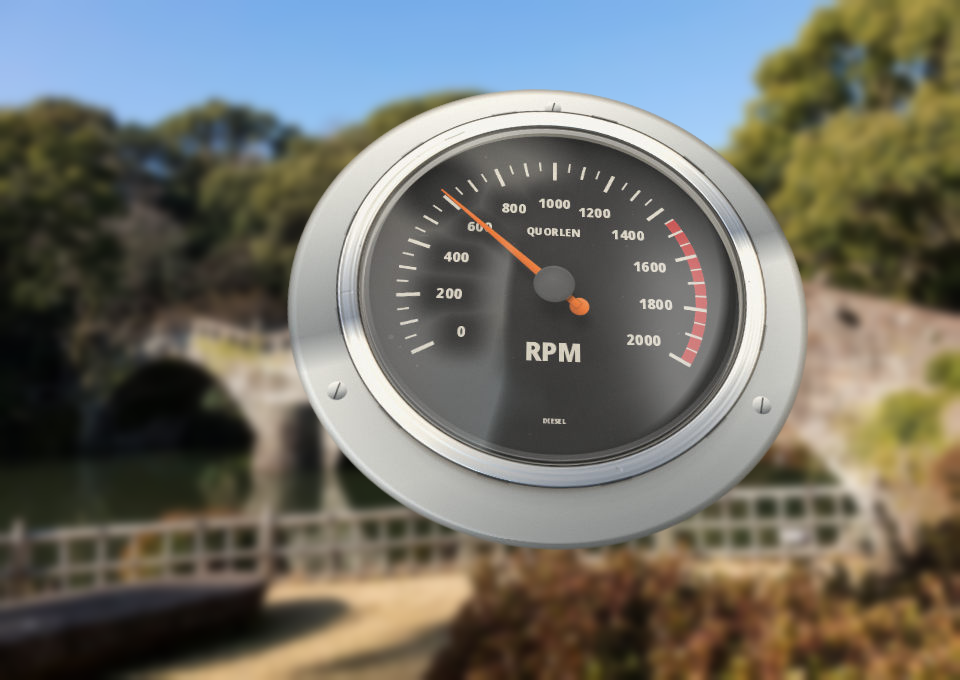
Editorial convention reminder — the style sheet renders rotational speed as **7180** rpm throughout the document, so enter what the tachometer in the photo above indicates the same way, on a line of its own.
**600** rpm
